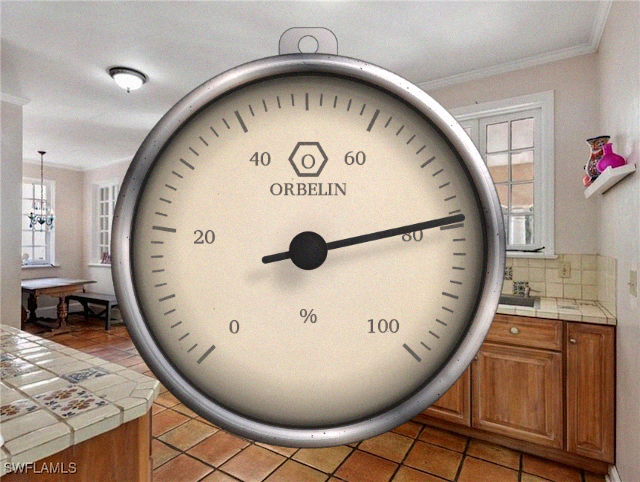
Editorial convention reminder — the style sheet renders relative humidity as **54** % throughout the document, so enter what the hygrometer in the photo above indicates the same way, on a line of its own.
**79** %
